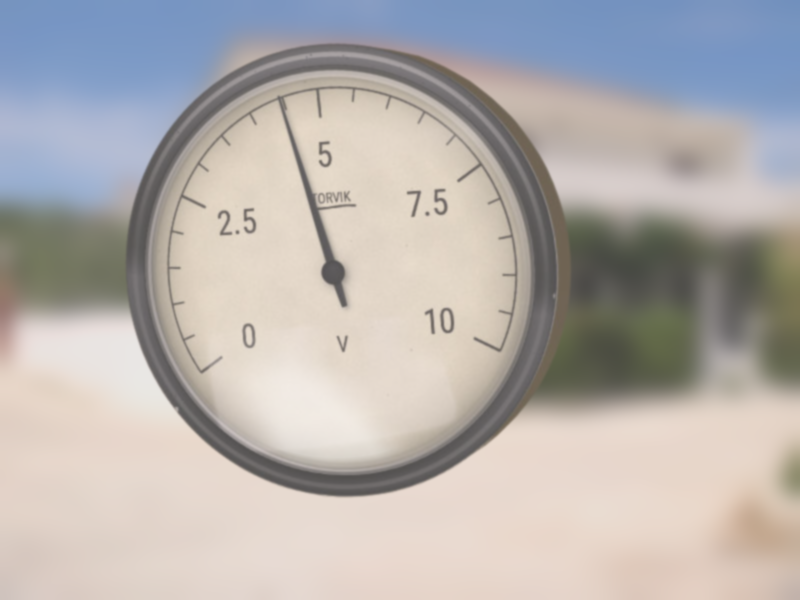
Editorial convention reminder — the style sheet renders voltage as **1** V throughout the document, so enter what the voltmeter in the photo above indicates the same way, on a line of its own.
**4.5** V
